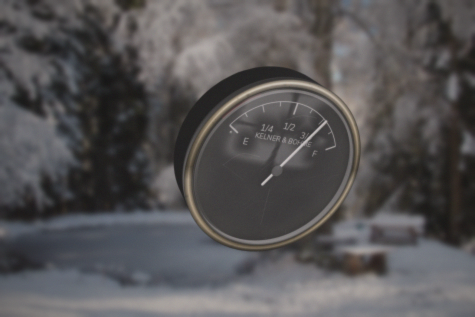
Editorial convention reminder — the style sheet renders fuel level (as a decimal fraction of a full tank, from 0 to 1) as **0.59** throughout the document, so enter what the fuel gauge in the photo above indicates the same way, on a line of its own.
**0.75**
